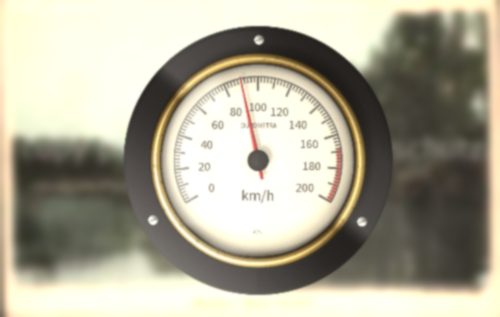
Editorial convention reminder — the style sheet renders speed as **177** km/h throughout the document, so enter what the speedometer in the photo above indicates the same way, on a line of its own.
**90** km/h
